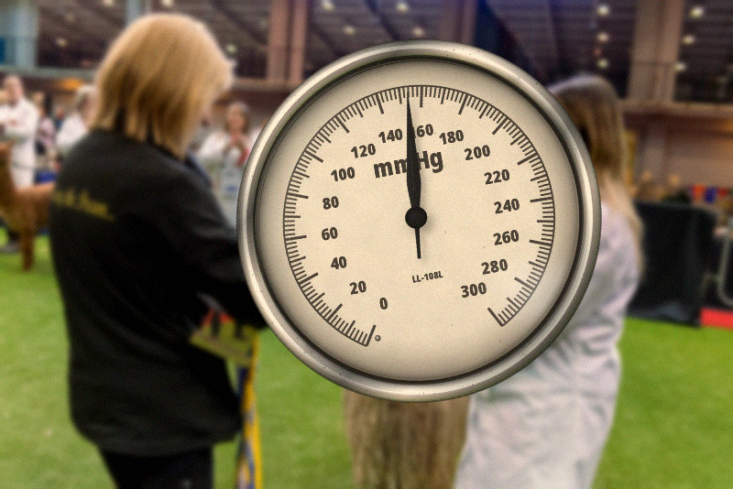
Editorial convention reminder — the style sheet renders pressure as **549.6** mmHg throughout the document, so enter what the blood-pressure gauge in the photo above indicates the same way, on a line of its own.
**154** mmHg
